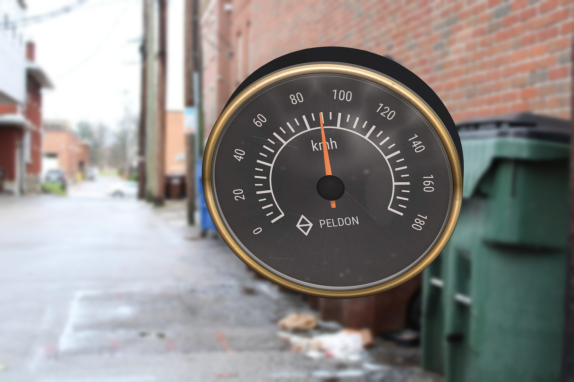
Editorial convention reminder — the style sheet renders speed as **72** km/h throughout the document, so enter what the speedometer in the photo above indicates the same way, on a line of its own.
**90** km/h
